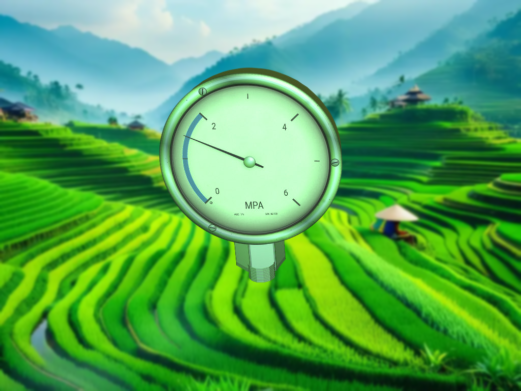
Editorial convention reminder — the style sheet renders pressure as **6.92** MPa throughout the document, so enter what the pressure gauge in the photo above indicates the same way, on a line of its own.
**1.5** MPa
